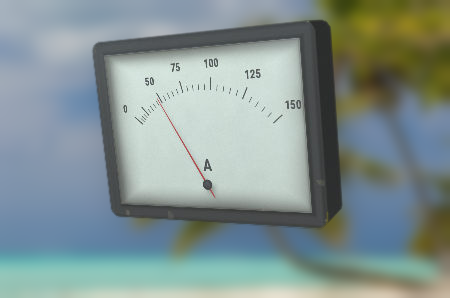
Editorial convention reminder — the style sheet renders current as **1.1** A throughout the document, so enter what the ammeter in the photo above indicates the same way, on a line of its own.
**50** A
